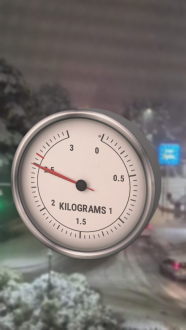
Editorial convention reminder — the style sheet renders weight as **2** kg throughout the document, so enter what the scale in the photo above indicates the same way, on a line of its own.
**2.5** kg
